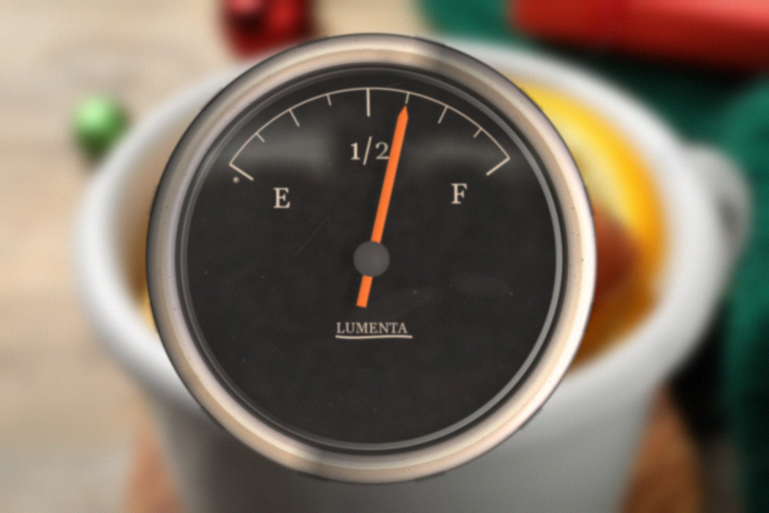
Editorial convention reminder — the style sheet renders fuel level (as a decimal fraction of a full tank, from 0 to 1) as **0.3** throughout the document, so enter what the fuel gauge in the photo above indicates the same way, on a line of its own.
**0.625**
